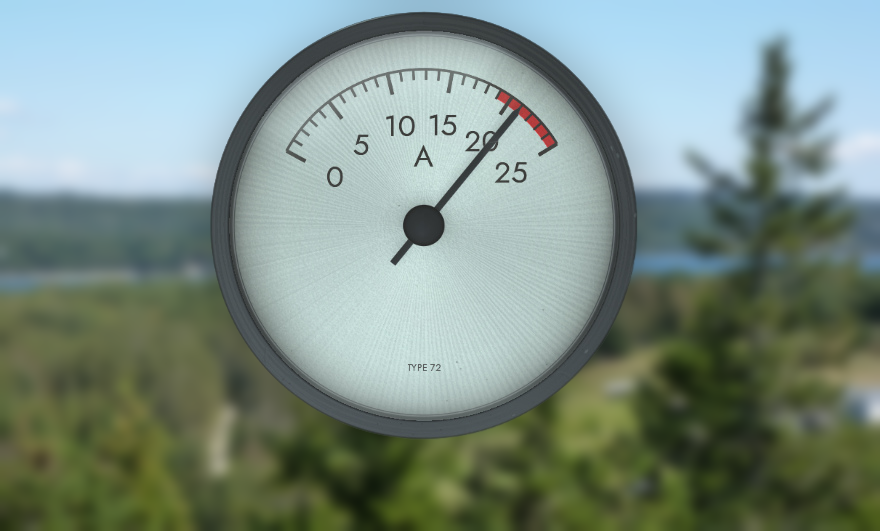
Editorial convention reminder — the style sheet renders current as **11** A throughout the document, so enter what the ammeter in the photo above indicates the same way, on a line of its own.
**21** A
